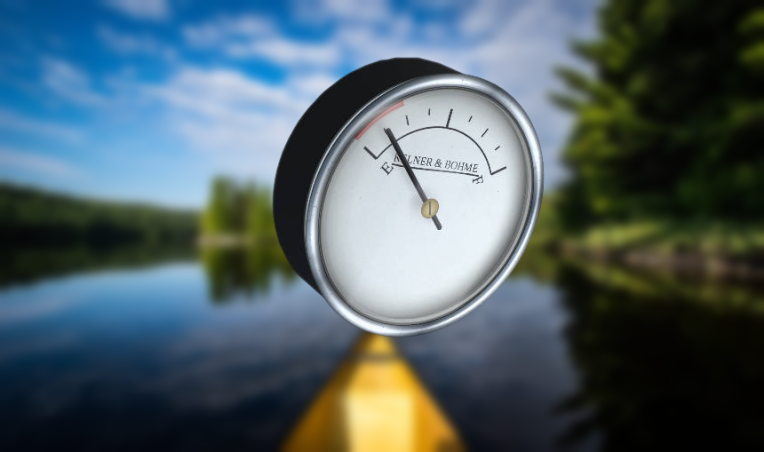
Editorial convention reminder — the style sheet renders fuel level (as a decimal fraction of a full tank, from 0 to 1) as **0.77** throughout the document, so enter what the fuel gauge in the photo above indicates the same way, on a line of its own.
**0.125**
